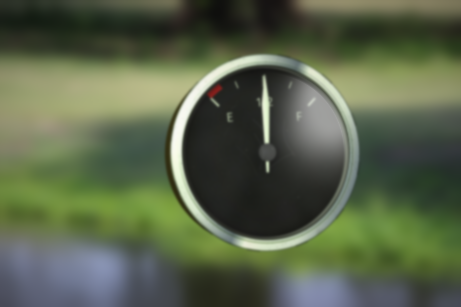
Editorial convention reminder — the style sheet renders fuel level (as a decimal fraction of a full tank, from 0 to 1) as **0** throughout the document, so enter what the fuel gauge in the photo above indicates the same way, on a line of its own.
**0.5**
